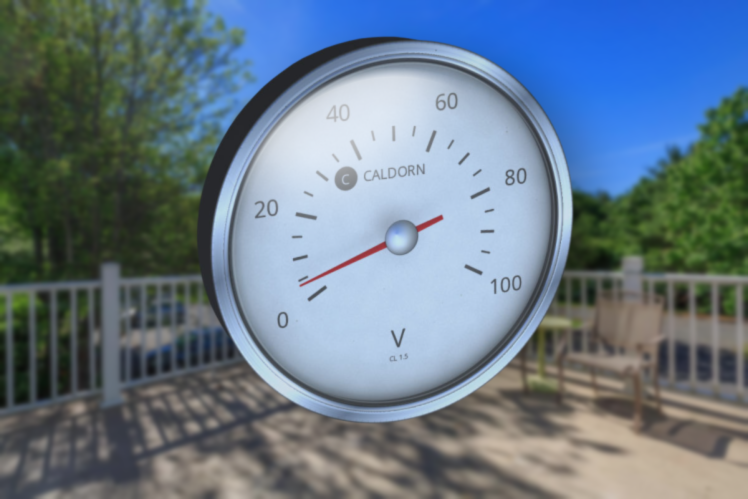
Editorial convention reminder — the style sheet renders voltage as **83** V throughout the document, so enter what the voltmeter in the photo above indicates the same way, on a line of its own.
**5** V
